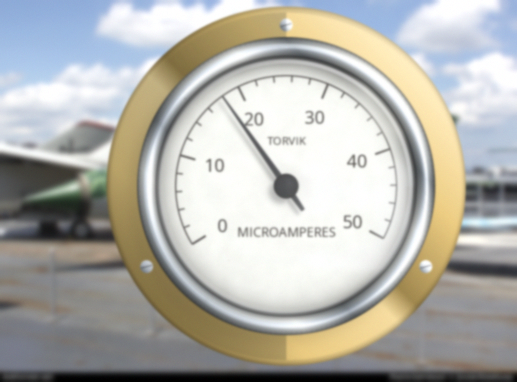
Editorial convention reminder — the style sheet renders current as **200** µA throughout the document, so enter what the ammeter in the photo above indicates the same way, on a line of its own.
**18** µA
